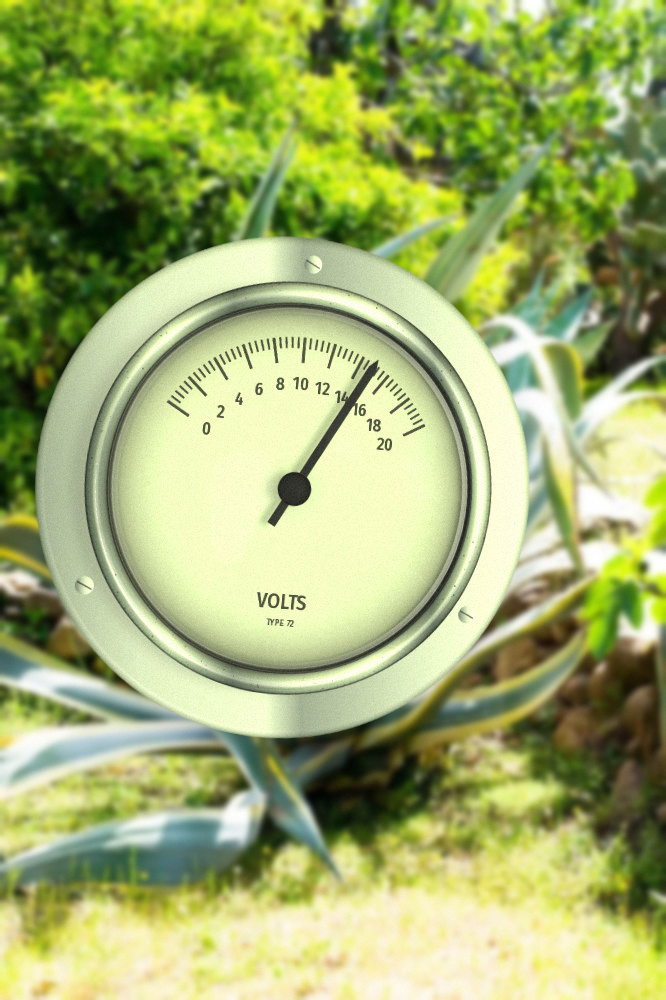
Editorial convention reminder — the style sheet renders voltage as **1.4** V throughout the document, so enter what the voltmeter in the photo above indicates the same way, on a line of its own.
**14.8** V
